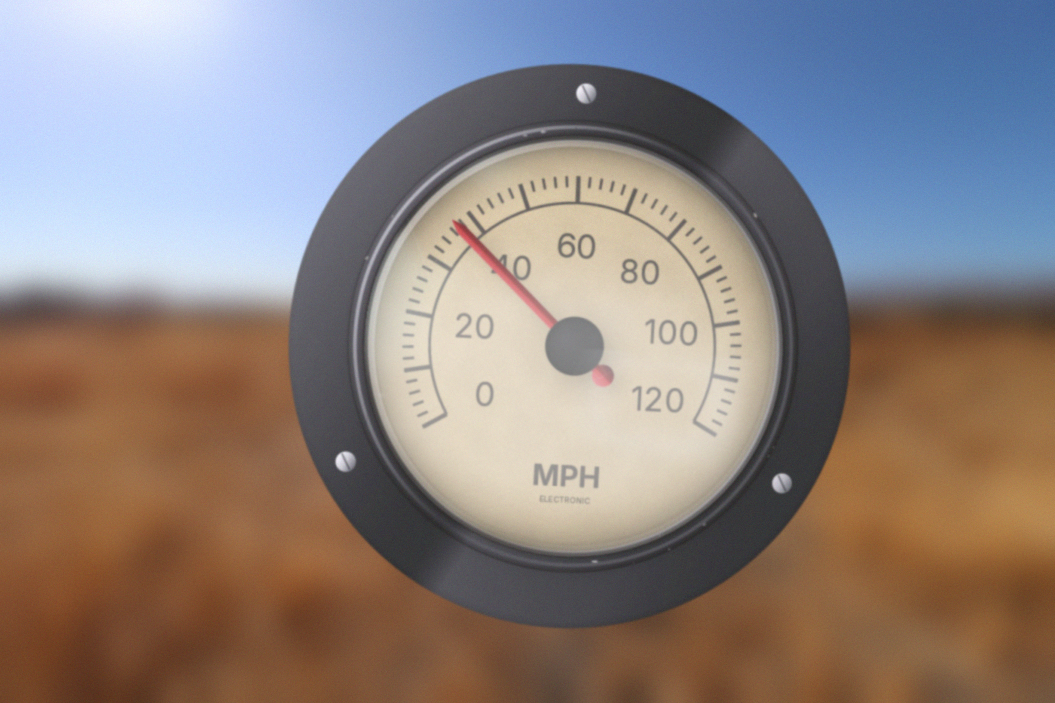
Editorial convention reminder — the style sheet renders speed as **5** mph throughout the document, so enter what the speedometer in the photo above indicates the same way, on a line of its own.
**37** mph
